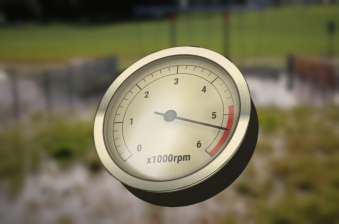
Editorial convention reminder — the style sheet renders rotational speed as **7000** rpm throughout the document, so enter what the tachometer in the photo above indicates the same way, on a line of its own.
**5400** rpm
